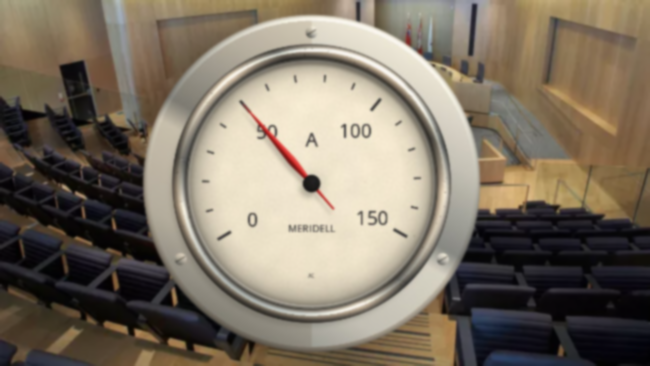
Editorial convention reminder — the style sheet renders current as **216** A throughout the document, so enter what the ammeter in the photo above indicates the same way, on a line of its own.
**50** A
